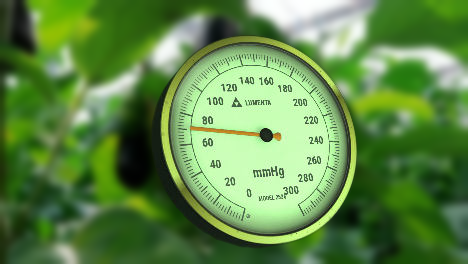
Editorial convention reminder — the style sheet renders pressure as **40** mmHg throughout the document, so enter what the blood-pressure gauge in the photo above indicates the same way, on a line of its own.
**70** mmHg
